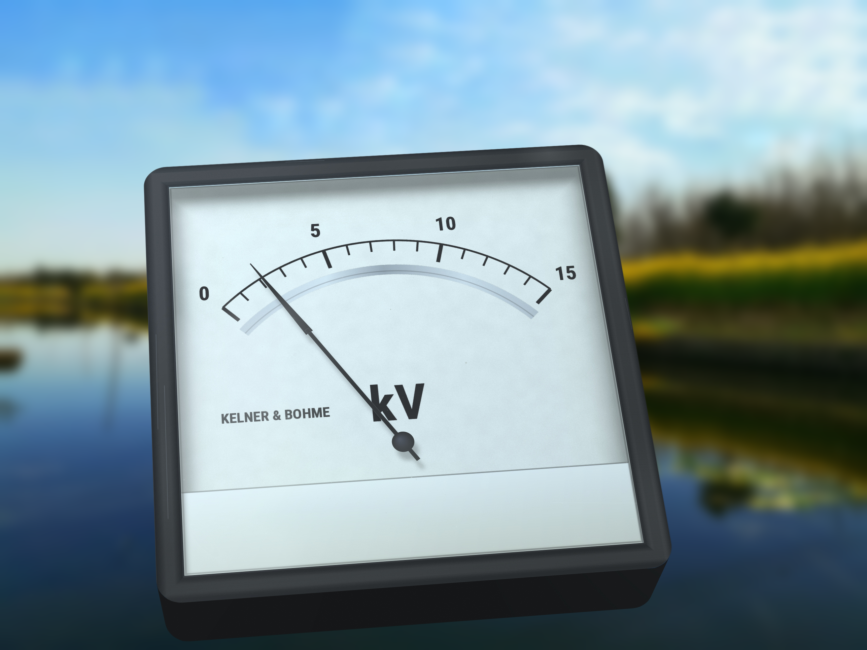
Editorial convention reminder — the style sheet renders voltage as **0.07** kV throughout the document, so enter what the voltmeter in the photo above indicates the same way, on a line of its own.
**2** kV
